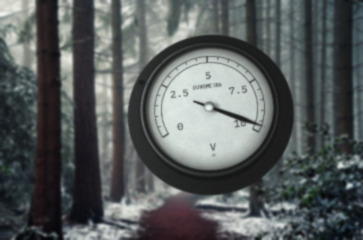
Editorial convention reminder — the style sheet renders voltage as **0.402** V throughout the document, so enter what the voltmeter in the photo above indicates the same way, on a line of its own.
**9.75** V
